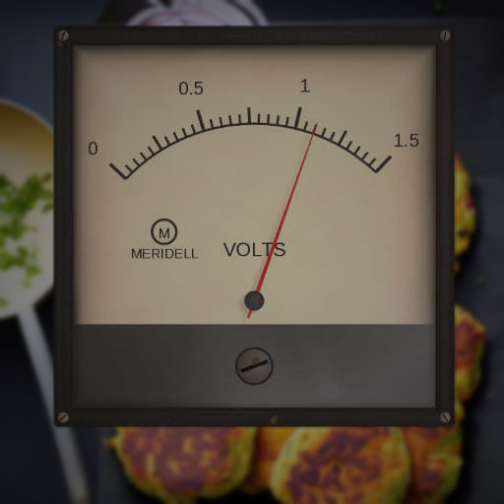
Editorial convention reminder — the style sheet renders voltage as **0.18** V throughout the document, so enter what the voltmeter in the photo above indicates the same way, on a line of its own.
**1.1** V
